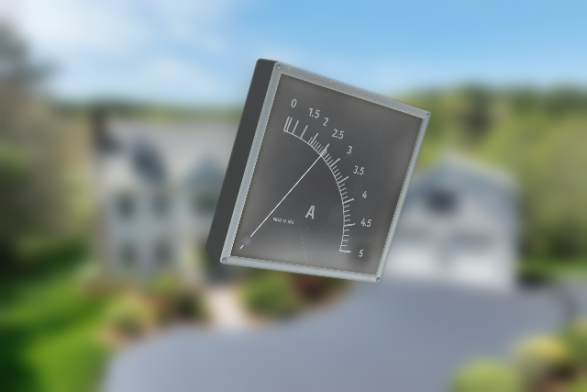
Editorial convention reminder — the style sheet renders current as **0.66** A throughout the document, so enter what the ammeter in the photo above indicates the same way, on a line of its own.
**2.5** A
